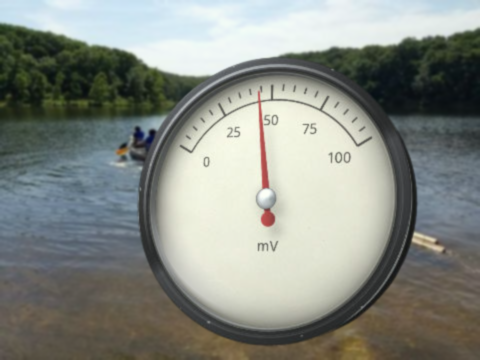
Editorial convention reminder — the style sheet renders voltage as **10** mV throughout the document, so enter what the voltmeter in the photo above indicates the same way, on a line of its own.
**45** mV
